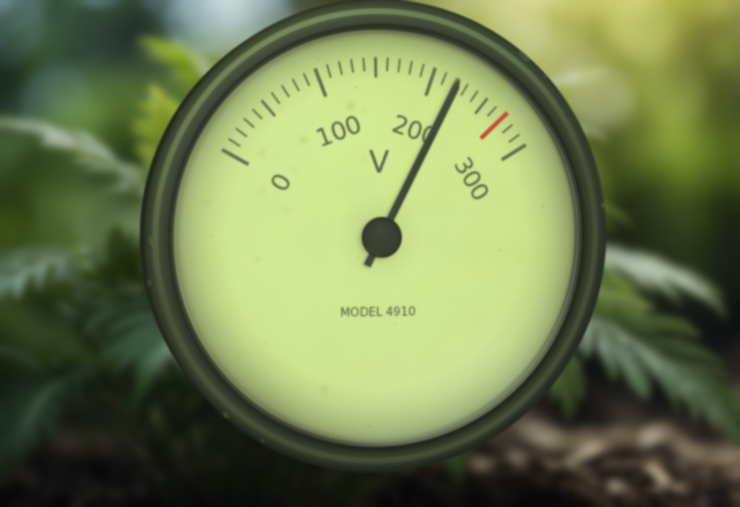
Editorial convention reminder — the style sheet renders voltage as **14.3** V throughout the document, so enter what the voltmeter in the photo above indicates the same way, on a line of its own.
**220** V
